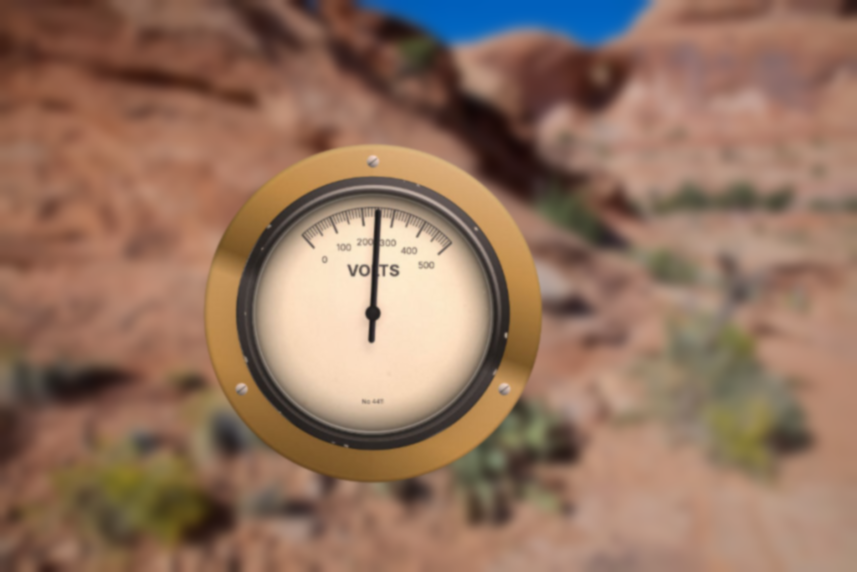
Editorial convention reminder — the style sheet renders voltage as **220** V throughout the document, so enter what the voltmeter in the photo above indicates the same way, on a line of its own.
**250** V
